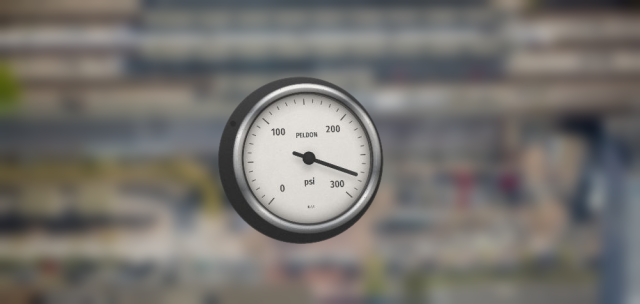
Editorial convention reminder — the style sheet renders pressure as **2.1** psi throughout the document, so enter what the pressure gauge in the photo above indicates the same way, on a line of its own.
**275** psi
